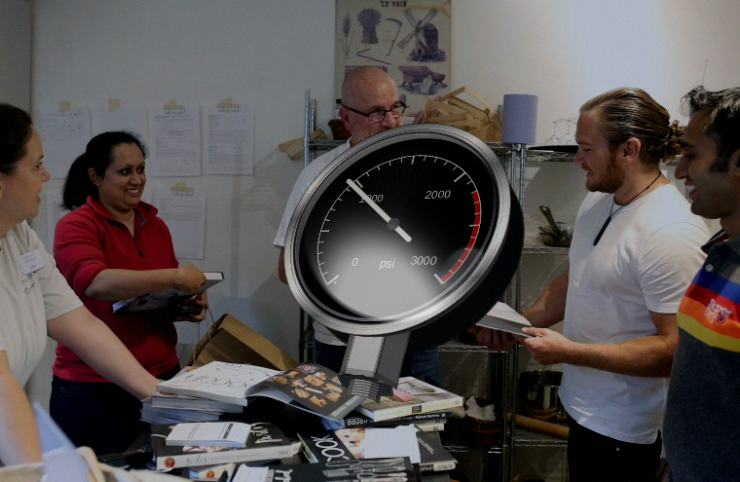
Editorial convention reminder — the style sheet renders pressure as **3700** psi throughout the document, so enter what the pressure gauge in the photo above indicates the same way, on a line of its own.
**950** psi
